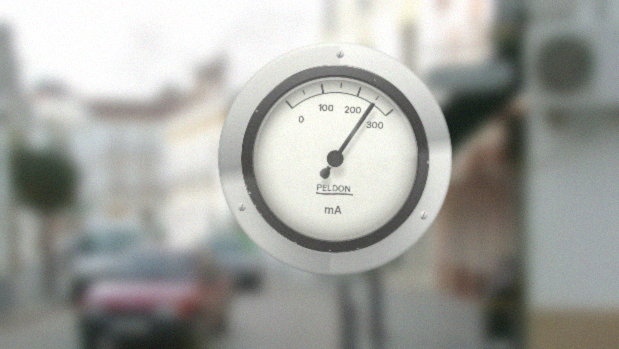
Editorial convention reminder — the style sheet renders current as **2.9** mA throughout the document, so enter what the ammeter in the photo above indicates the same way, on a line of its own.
**250** mA
